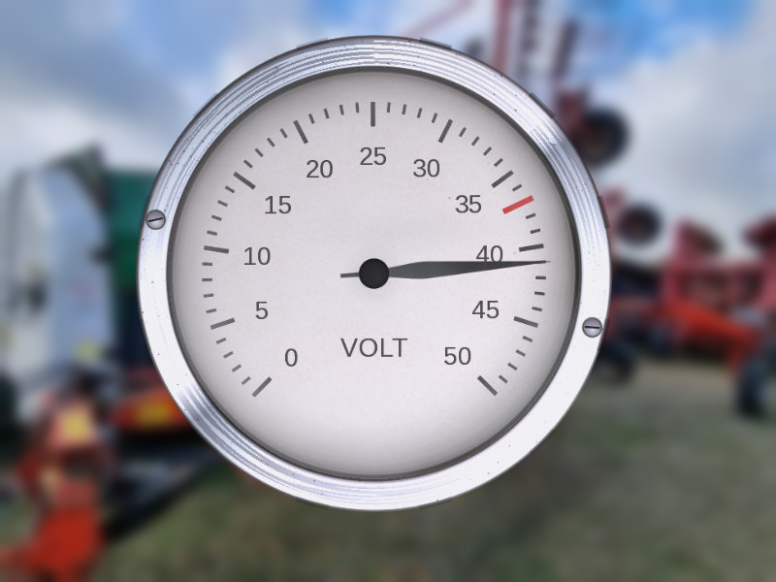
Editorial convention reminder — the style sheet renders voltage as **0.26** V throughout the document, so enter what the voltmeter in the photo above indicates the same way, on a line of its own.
**41** V
